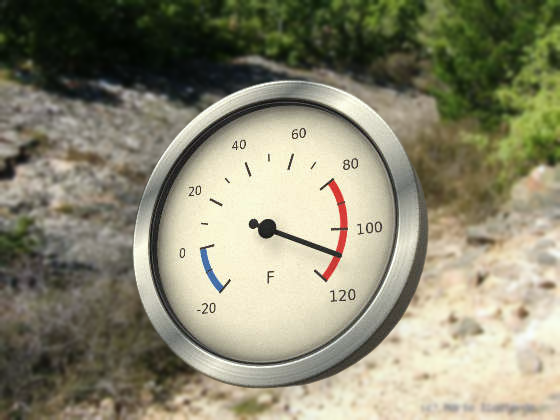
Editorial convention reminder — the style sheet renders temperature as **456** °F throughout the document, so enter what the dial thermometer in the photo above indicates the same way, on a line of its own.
**110** °F
